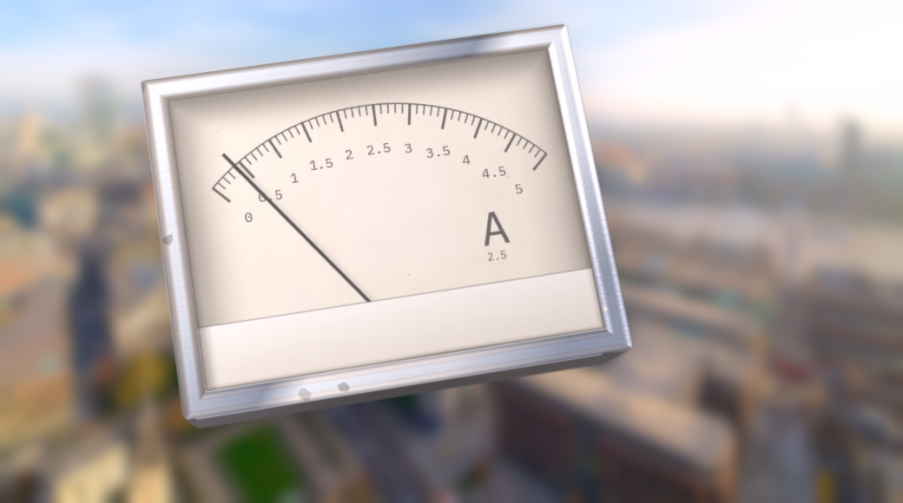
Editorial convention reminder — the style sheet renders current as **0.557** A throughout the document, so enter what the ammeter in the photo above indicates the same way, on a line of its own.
**0.4** A
